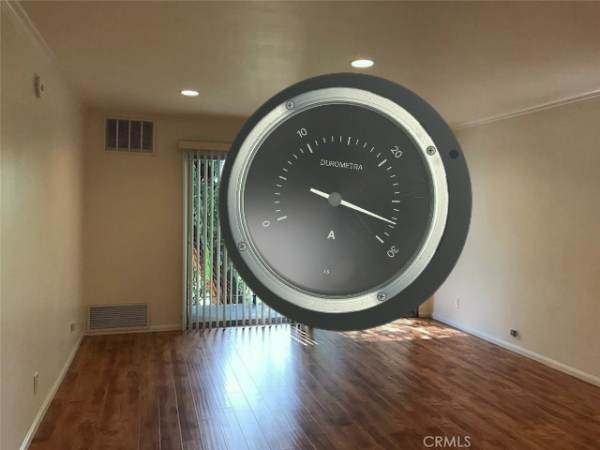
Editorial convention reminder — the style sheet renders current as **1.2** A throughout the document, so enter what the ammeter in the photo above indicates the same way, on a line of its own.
**27.5** A
